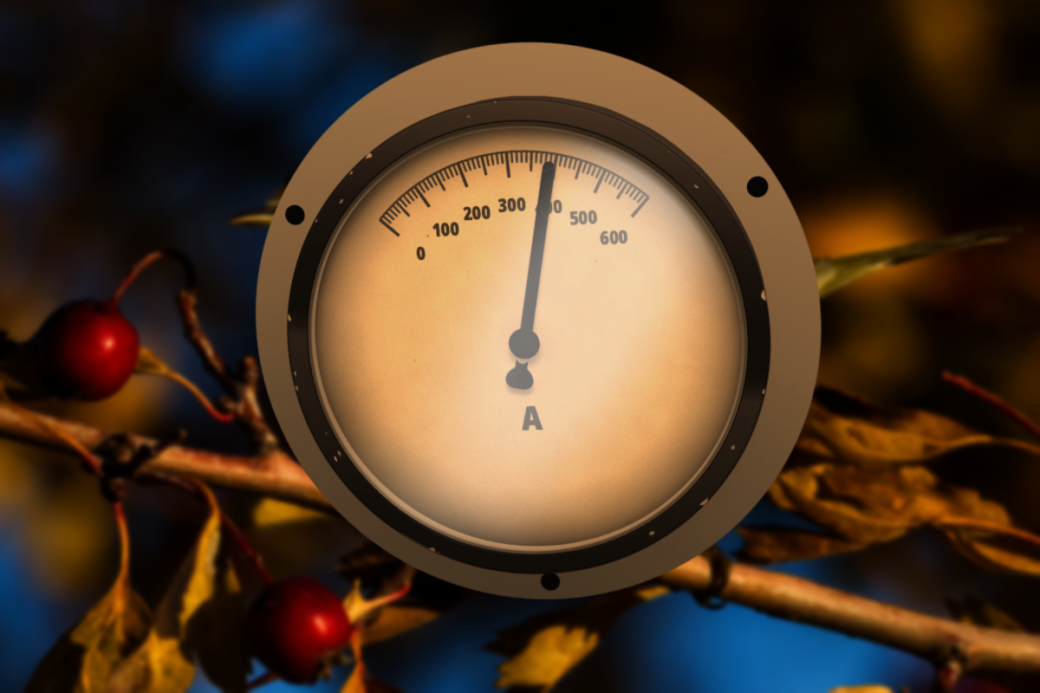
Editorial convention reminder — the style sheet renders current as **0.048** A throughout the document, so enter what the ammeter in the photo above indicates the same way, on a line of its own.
**390** A
